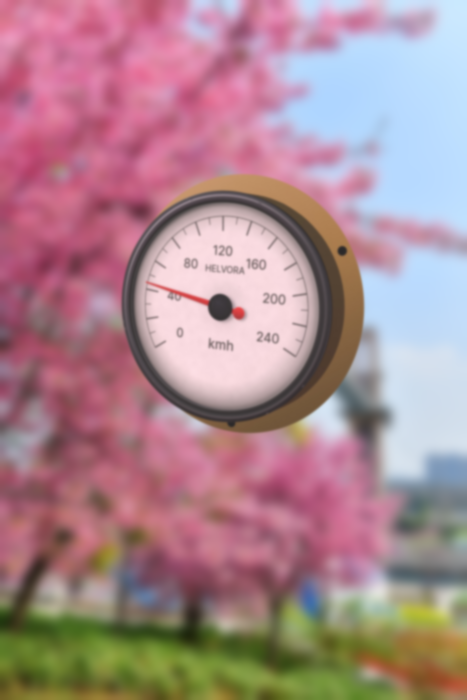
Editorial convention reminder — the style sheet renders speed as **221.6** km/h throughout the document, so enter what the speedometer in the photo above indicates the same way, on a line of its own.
**45** km/h
